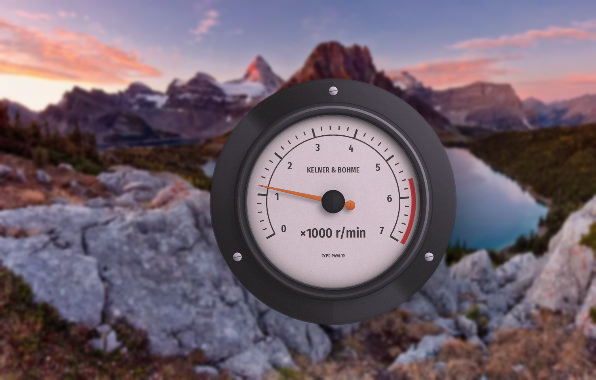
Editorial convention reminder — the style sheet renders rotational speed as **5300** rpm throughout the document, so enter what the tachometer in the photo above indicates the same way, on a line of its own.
**1200** rpm
